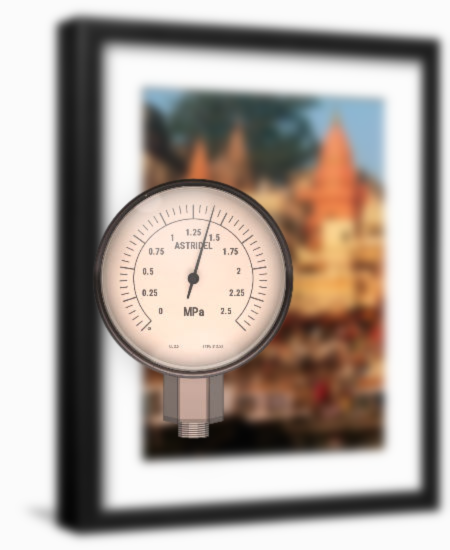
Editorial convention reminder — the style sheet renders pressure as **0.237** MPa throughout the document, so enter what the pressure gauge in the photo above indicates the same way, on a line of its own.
**1.4** MPa
